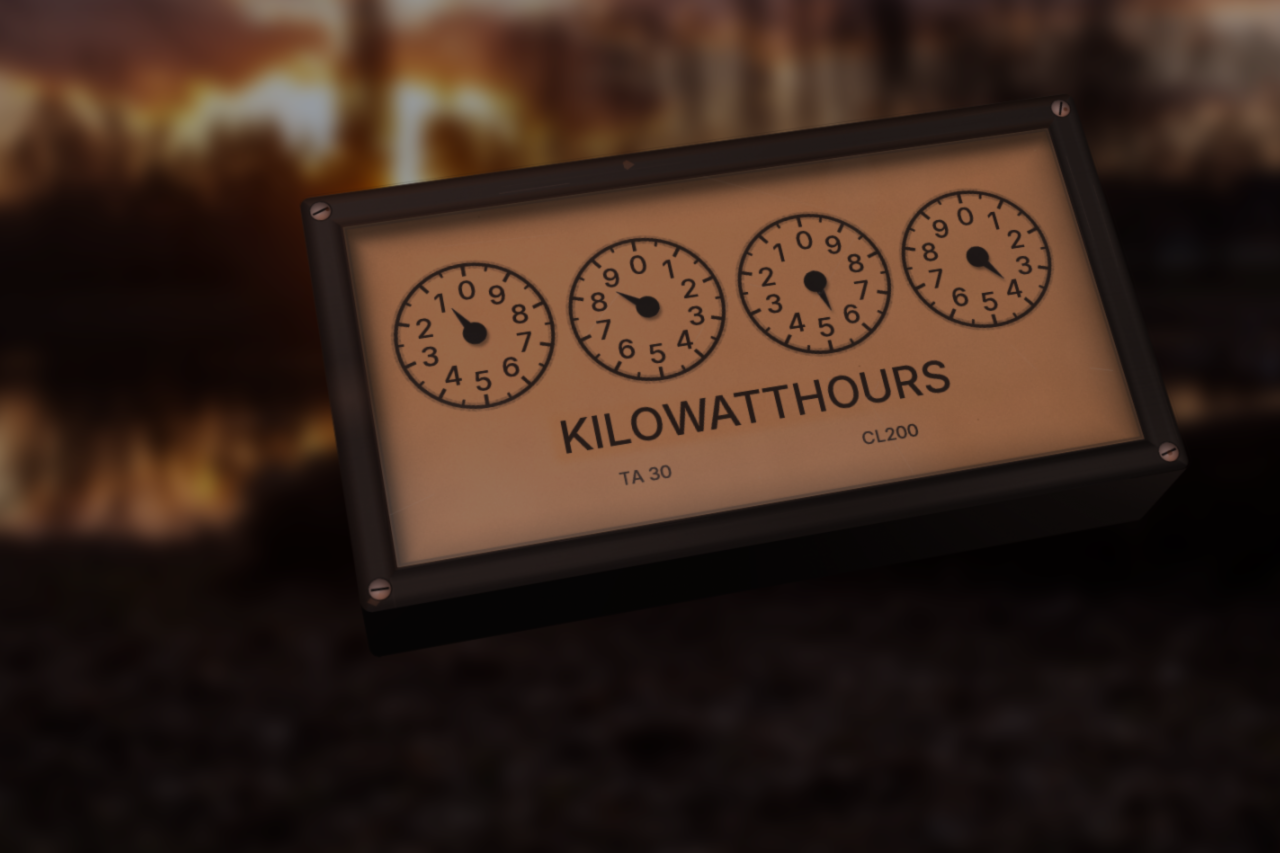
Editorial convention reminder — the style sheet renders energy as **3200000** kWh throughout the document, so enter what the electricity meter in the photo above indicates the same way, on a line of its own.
**854** kWh
